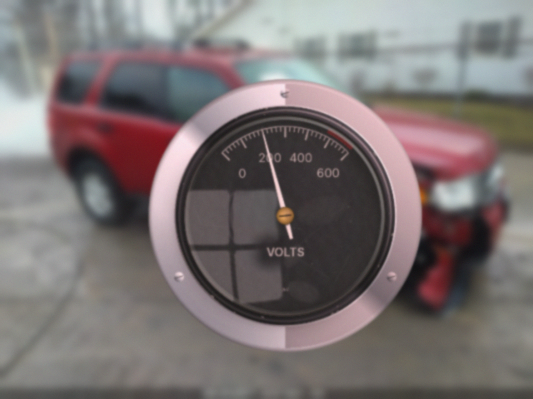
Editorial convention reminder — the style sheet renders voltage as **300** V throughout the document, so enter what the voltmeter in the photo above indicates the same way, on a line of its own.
**200** V
